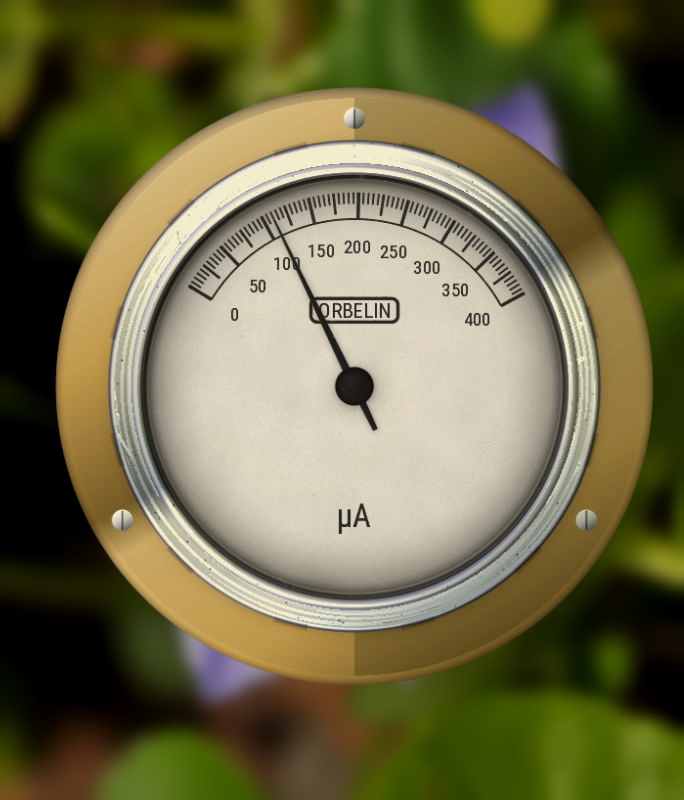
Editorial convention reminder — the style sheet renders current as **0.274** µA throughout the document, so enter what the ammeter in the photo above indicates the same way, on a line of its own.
**110** µA
